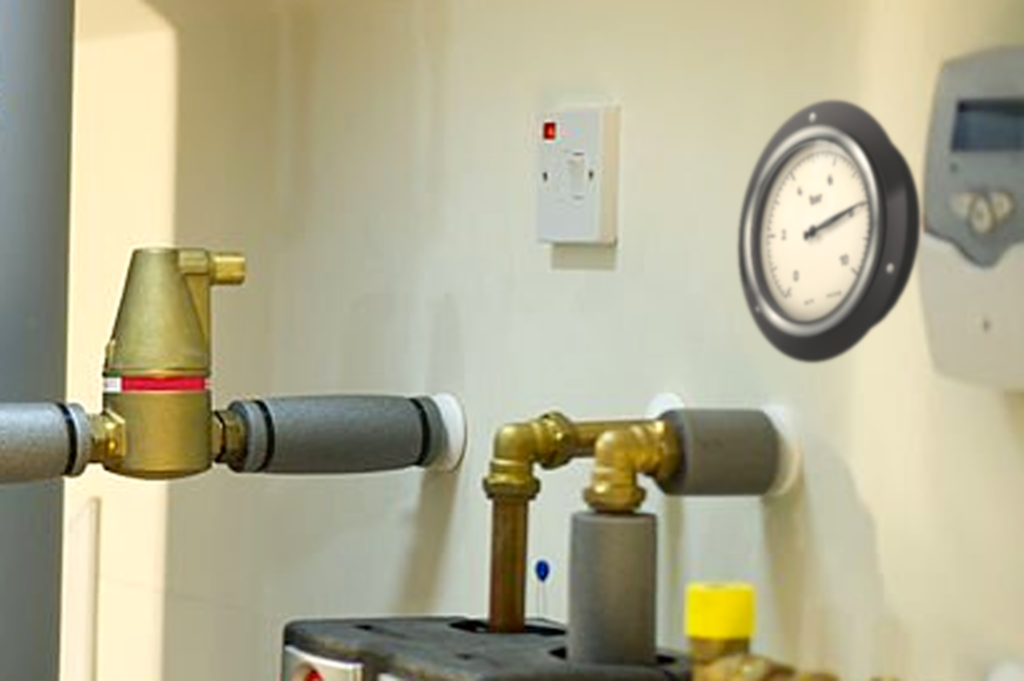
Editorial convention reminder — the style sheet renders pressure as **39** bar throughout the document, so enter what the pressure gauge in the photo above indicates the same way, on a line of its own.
**8** bar
